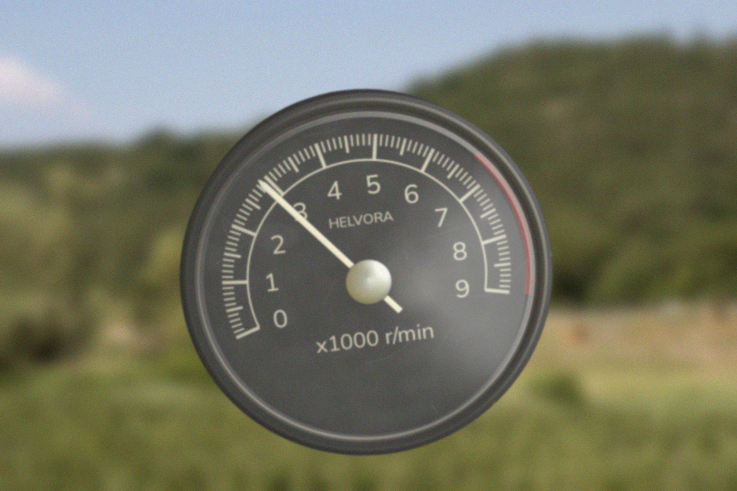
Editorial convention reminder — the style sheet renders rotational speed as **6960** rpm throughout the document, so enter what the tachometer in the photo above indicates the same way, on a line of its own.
**2900** rpm
